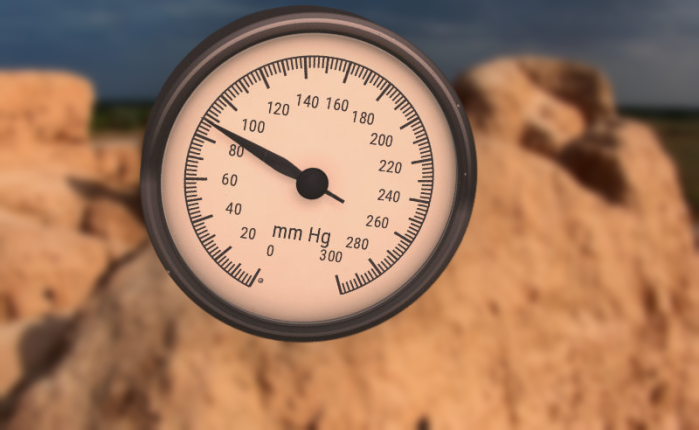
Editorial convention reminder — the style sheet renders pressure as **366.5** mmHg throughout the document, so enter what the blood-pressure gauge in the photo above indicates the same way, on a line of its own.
**88** mmHg
